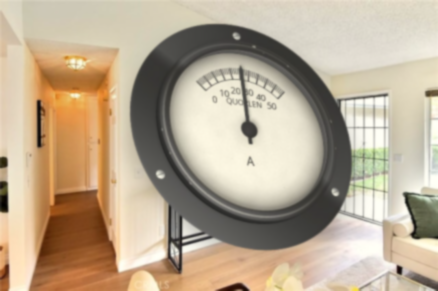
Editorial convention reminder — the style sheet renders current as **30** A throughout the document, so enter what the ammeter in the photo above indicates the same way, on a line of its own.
**25** A
